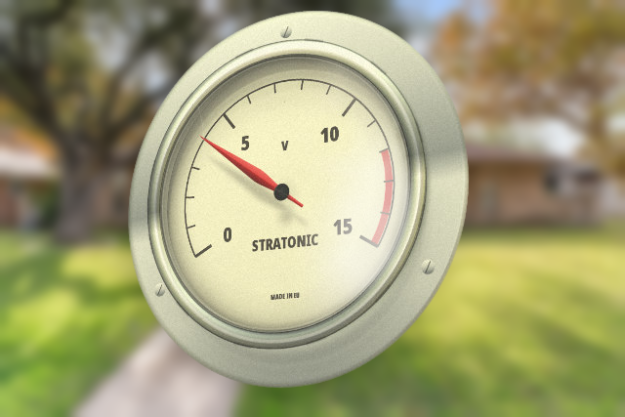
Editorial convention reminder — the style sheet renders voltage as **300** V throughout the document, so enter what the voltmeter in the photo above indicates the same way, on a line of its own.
**4** V
